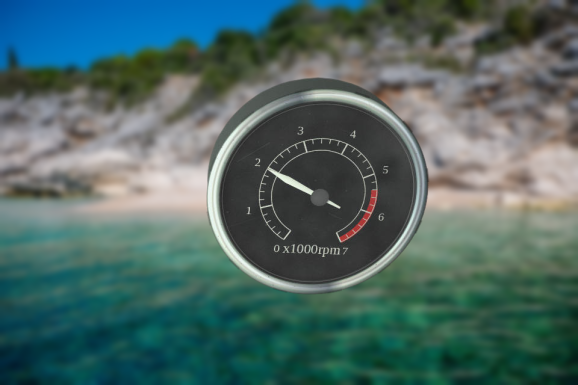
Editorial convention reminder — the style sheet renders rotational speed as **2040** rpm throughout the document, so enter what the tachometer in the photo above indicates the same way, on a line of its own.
**2000** rpm
